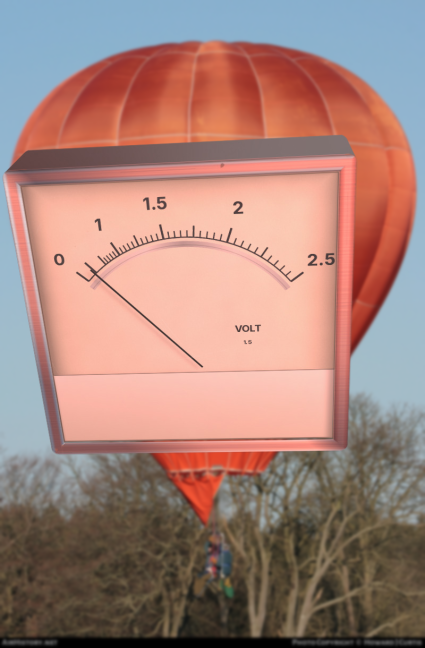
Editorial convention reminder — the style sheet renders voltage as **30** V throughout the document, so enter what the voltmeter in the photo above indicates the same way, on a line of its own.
**0.5** V
